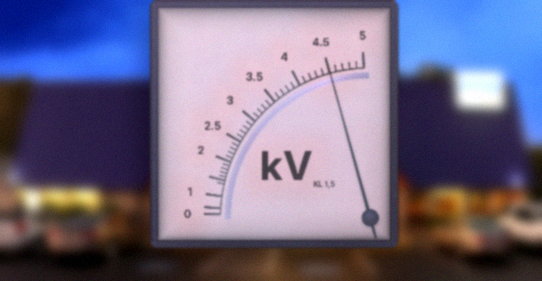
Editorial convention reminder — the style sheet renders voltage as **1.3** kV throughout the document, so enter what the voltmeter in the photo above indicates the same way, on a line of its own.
**4.5** kV
